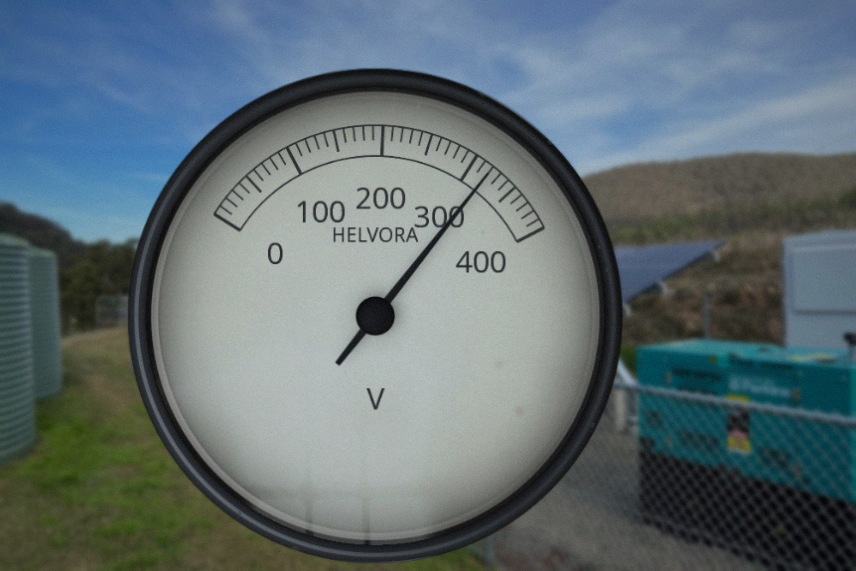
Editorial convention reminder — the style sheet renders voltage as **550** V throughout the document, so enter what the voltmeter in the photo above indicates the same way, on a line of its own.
**320** V
